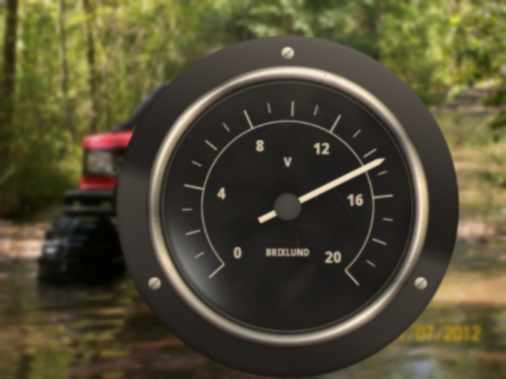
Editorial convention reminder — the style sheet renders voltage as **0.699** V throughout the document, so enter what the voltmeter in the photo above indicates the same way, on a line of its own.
**14.5** V
